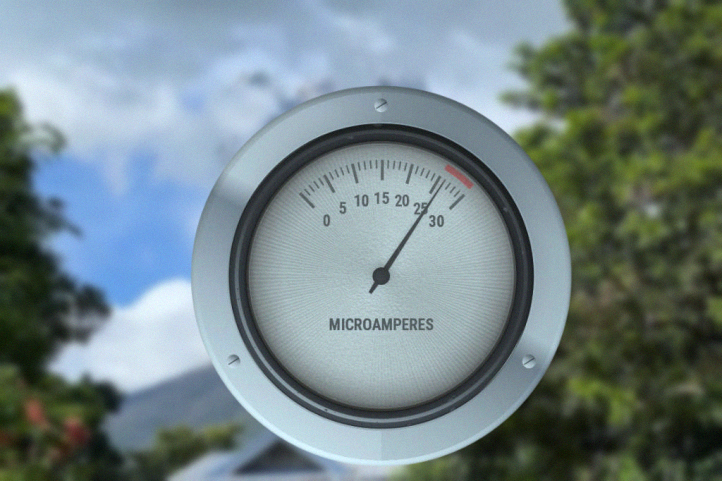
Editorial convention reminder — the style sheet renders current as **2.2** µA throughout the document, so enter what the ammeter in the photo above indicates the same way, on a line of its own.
**26** µA
